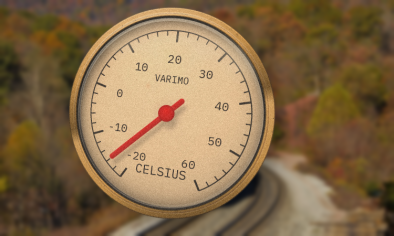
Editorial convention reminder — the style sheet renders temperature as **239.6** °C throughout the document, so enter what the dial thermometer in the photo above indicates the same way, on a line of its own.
**-16** °C
